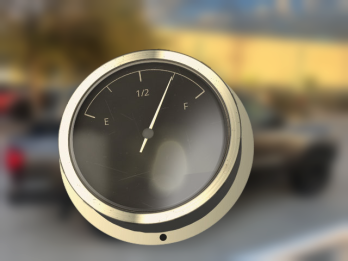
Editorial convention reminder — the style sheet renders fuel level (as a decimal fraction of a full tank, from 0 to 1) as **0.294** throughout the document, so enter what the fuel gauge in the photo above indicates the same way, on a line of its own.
**0.75**
